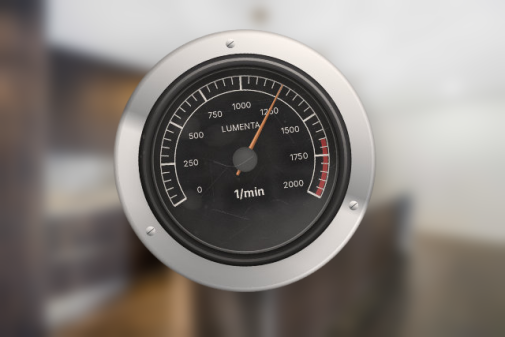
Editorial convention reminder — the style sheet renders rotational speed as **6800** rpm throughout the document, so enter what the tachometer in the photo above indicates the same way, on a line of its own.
**1250** rpm
